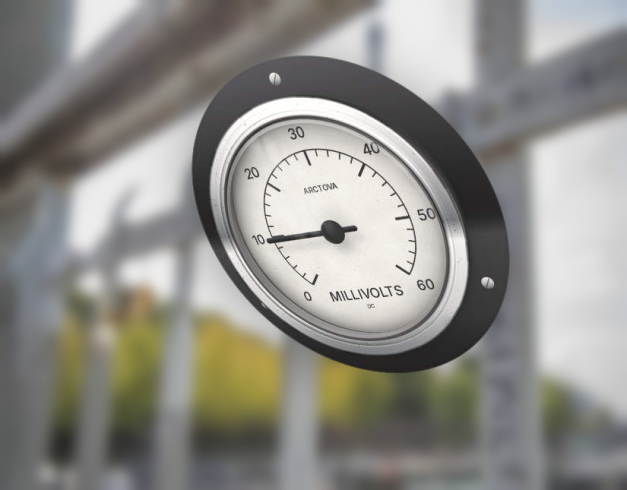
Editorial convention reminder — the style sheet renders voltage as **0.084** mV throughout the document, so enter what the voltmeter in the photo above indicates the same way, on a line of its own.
**10** mV
